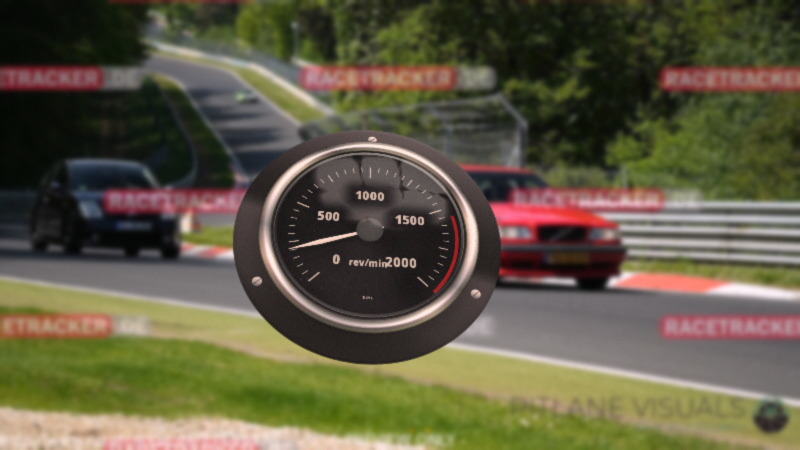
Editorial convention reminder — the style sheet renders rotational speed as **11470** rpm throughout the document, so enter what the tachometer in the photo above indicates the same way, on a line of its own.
**200** rpm
